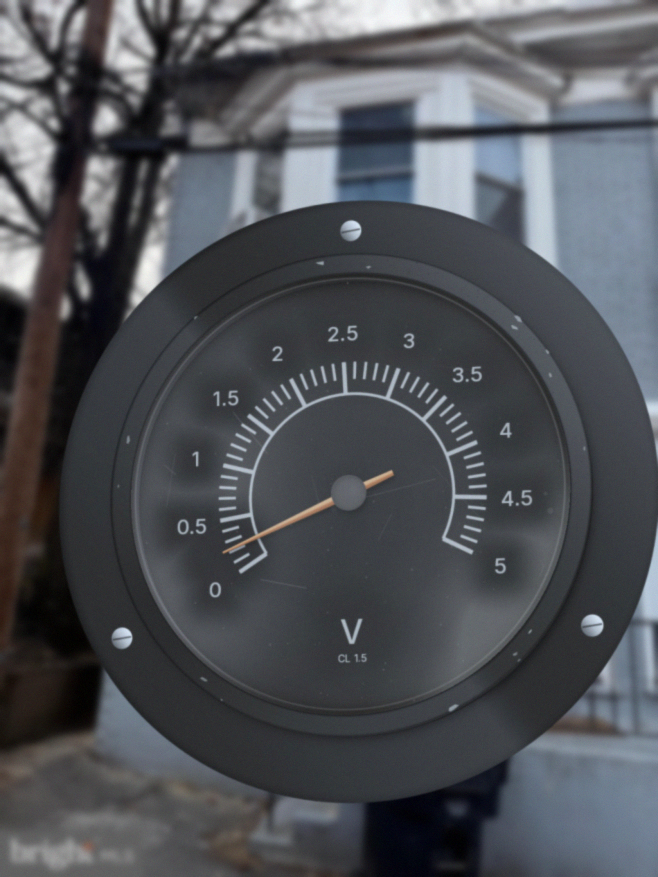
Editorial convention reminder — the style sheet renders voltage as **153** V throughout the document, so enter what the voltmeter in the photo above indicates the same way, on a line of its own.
**0.2** V
